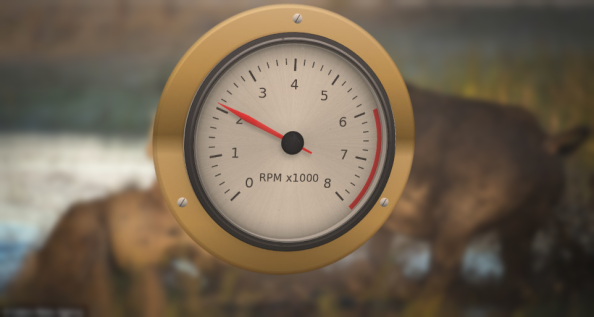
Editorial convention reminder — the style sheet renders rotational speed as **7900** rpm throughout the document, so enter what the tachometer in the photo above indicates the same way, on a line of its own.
**2100** rpm
